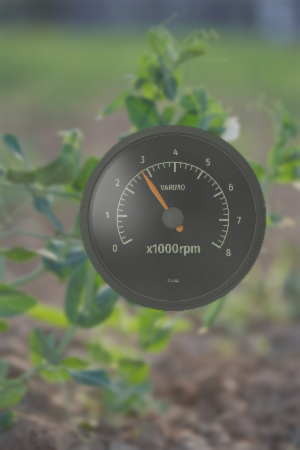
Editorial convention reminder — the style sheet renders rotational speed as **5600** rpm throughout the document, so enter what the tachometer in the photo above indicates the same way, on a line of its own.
**2800** rpm
